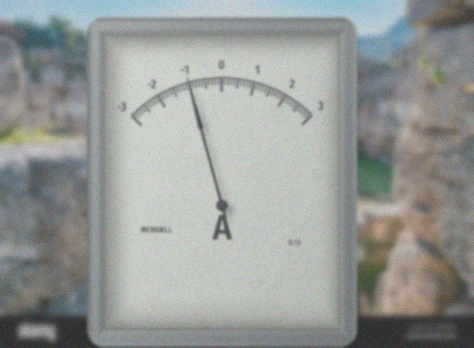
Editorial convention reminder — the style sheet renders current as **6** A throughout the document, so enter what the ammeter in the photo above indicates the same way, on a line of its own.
**-1** A
